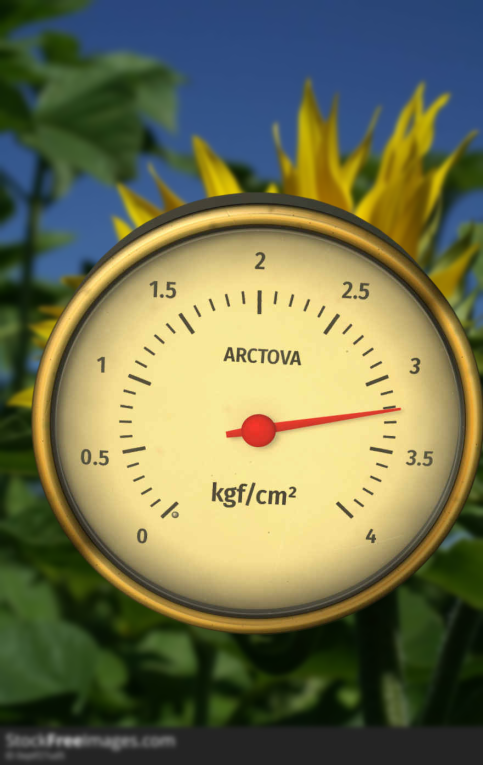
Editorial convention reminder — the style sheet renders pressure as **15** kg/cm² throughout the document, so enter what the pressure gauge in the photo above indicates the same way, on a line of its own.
**3.2** kg/cm²
